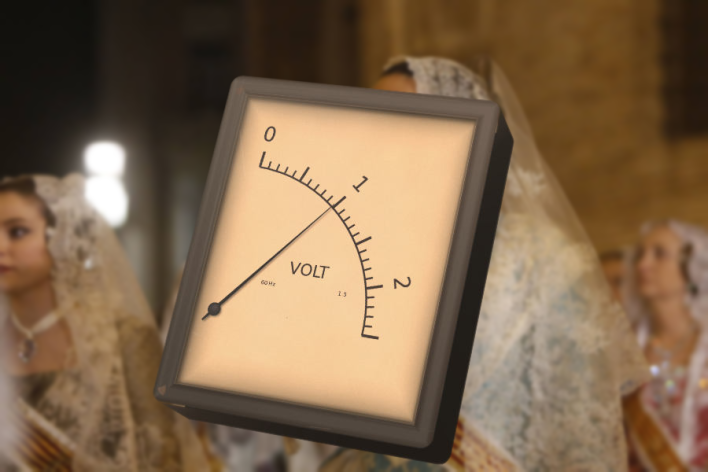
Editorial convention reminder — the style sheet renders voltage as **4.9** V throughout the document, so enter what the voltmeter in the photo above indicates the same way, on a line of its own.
**1** V
